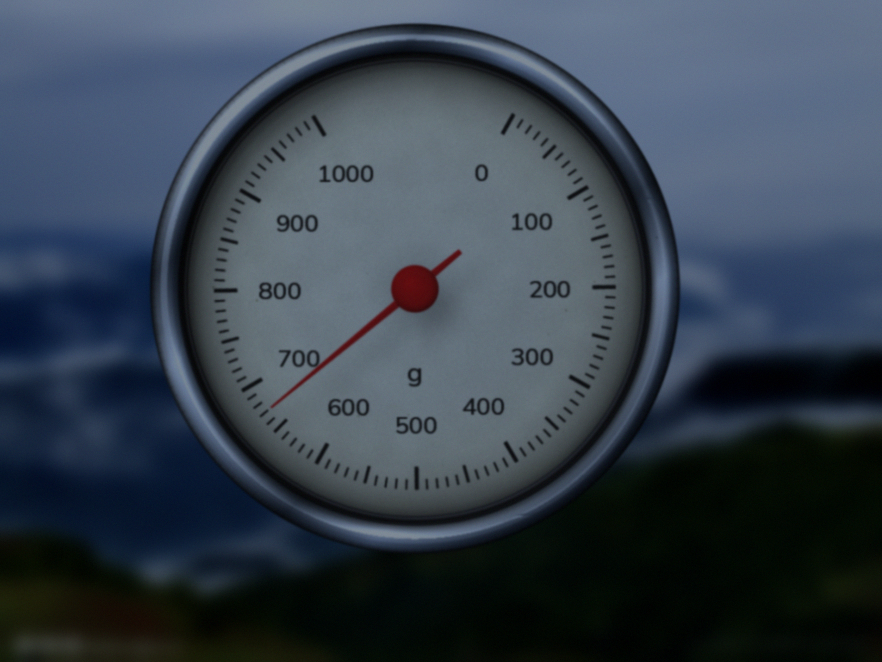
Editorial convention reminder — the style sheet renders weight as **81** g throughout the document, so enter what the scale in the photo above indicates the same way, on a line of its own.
**670** g
